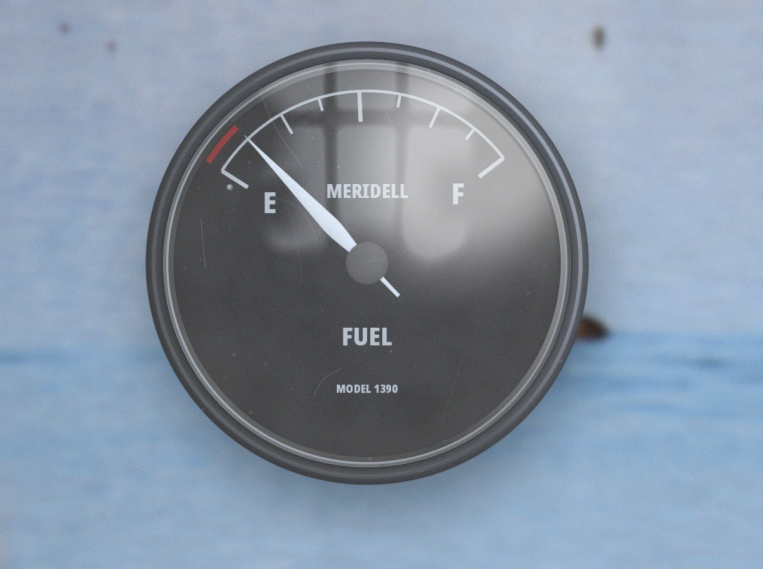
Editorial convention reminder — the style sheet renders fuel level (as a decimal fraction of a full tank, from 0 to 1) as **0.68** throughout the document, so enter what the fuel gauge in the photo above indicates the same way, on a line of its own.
**0.125**
